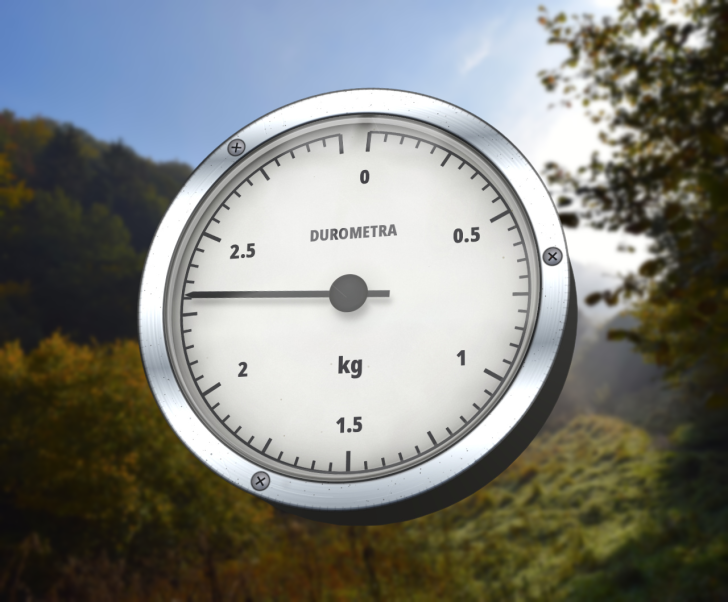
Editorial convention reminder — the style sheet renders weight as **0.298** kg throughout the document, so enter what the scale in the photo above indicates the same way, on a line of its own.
**2.3** kg
